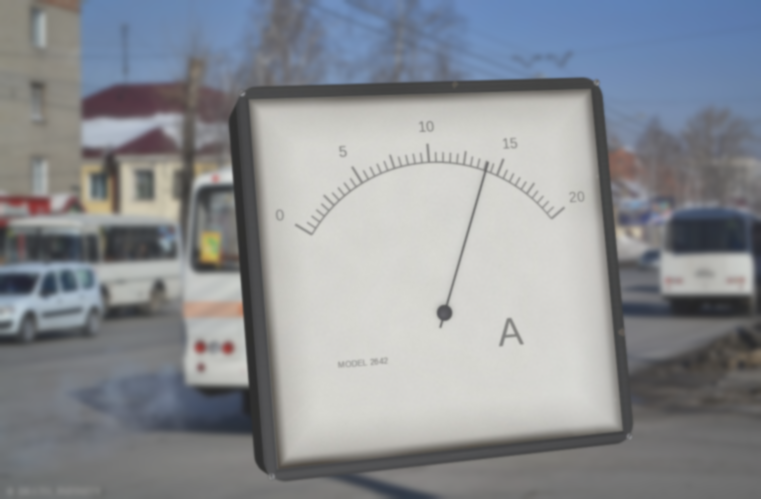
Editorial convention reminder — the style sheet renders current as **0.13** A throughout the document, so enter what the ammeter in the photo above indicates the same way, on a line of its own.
**14** A
